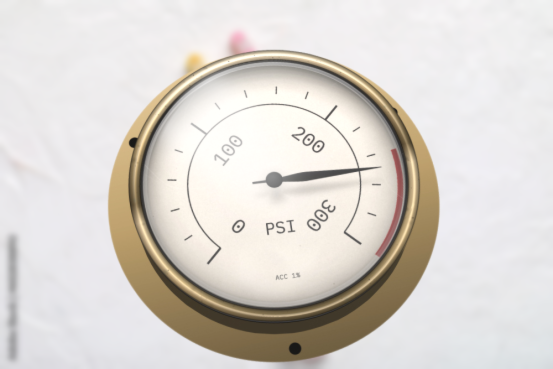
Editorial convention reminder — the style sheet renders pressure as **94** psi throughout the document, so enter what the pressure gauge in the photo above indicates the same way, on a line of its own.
**250** psi
